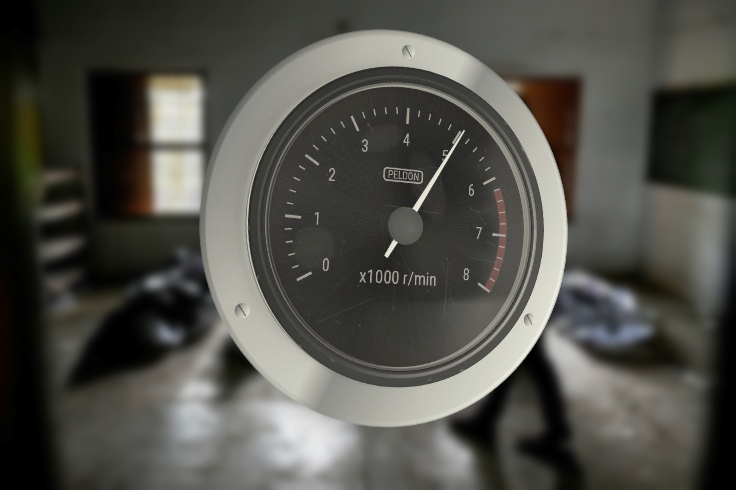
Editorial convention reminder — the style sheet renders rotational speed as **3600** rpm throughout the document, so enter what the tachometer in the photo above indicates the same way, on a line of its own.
**5000** rpm
